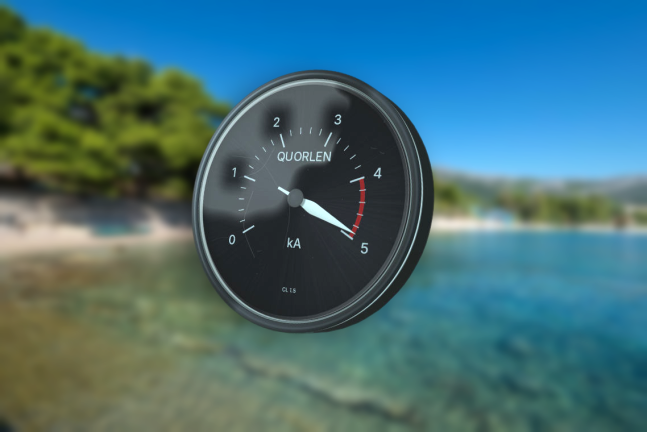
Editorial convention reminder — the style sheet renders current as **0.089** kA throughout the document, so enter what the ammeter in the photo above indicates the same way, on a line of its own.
**4.9** kA
